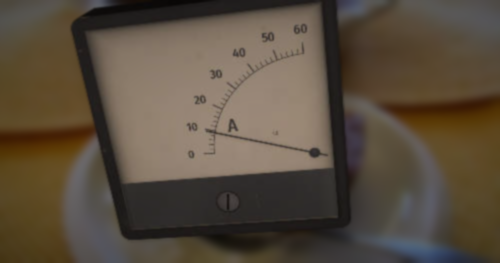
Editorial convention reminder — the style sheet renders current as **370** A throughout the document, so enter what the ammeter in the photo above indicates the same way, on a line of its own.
**10** A
